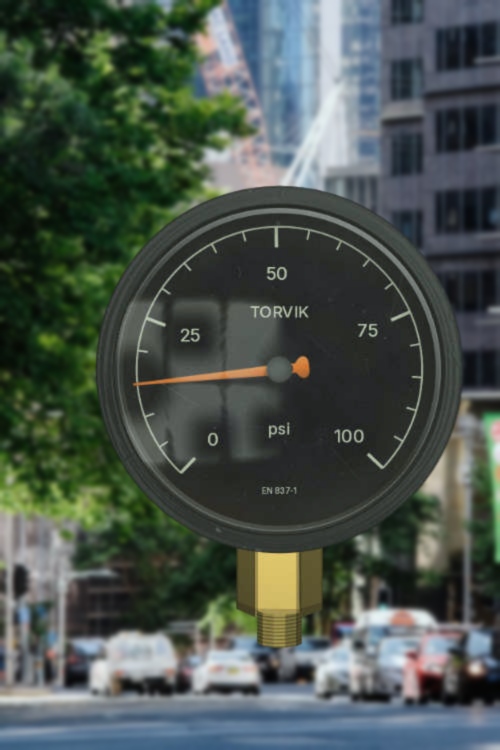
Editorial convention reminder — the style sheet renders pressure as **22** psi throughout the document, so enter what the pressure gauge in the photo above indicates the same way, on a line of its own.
**15** psi
